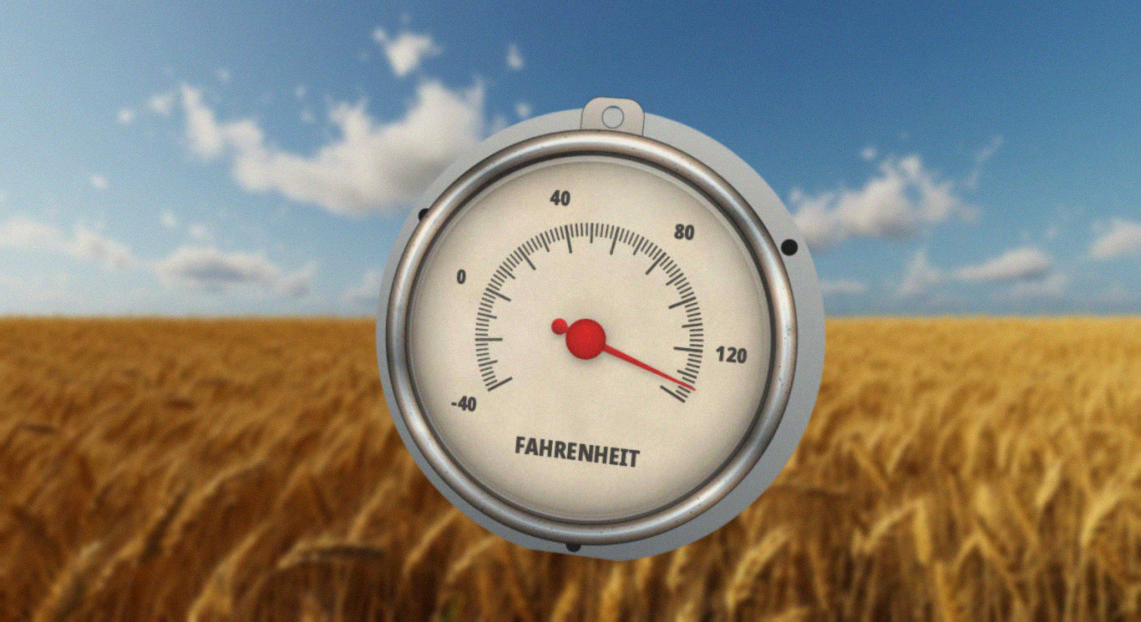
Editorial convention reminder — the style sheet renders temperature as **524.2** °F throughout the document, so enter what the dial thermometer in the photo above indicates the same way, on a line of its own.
**134** °F
